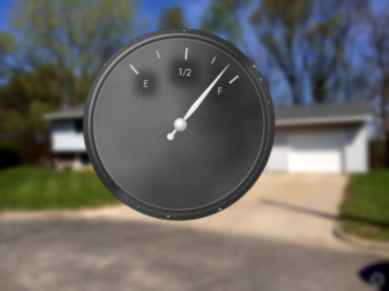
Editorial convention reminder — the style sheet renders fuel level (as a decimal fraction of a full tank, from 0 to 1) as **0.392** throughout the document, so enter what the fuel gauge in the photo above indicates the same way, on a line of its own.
**0.875**
